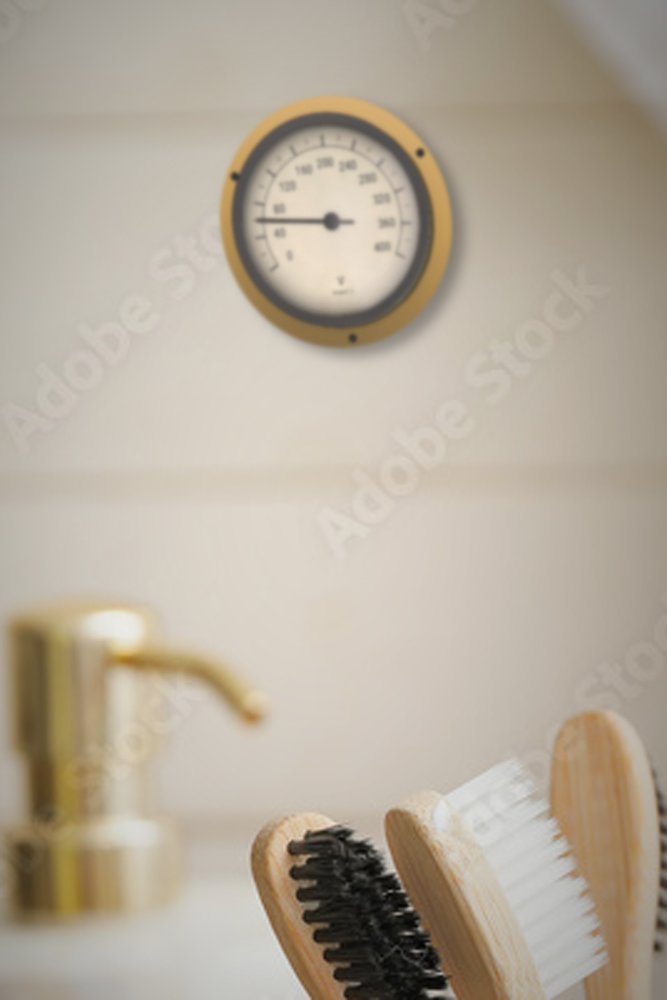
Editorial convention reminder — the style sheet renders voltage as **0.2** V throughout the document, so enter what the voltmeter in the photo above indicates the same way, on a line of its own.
**60** V
